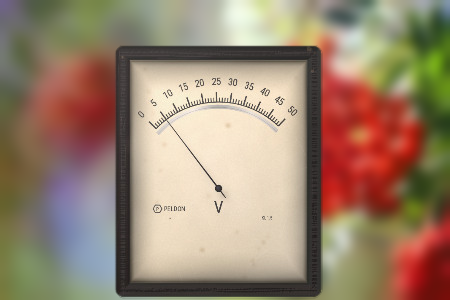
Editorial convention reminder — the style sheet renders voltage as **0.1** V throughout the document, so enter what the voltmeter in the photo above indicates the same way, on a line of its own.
**5** V
